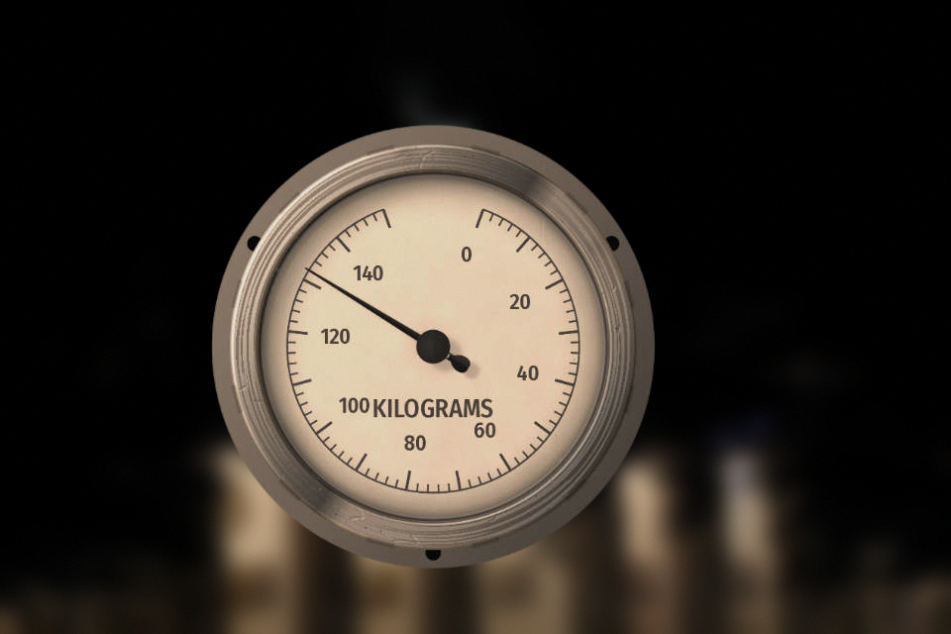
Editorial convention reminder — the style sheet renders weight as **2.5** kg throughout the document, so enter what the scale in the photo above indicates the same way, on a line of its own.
**132** kg
